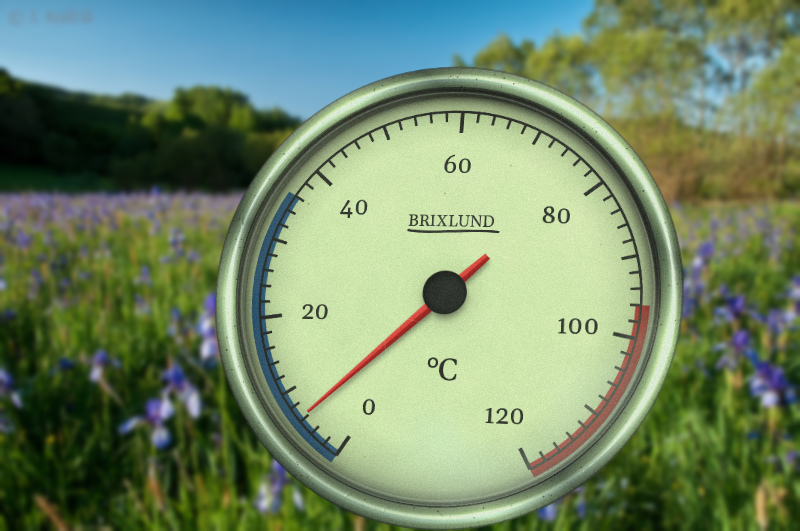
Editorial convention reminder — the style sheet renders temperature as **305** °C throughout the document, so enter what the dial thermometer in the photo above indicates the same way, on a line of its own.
**6** °C
